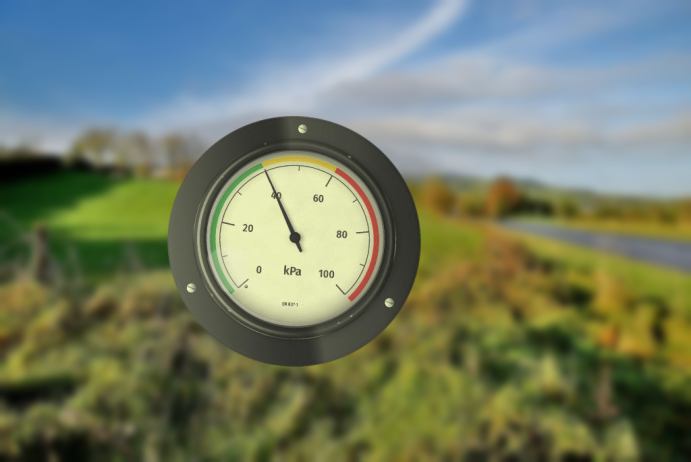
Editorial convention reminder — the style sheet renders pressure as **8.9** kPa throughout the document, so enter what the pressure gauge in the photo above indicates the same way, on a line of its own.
**40** kPa
